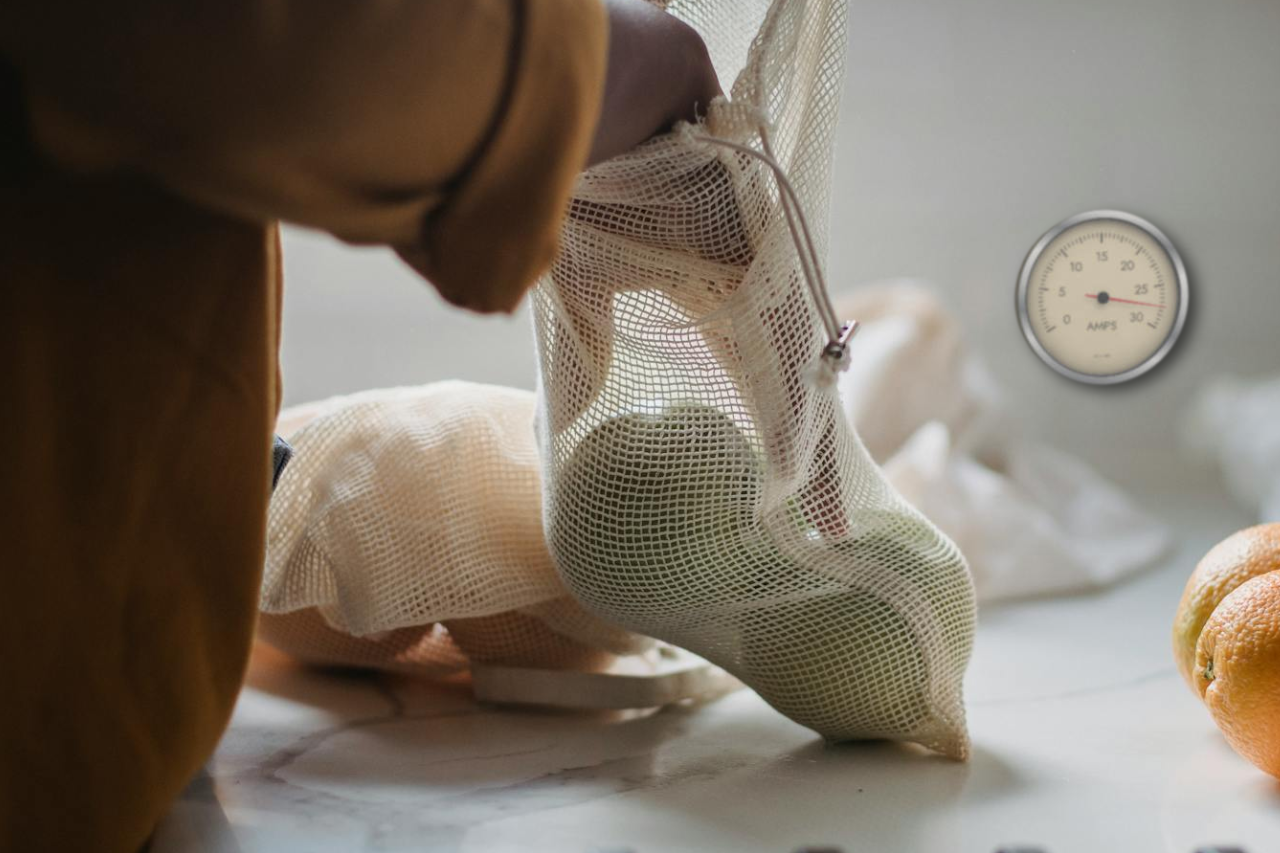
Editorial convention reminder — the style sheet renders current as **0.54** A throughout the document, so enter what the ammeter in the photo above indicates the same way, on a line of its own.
**27.5** A
